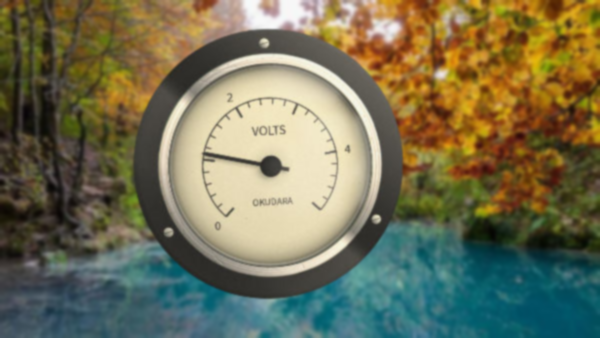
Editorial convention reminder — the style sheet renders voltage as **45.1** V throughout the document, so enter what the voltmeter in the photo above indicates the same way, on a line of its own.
**1.1** V
